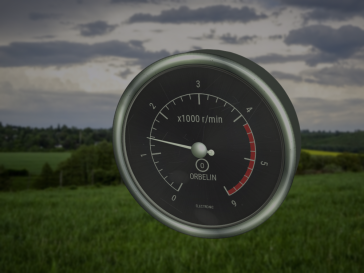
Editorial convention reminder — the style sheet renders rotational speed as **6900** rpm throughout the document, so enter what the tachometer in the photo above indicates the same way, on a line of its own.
**1400** rpm
